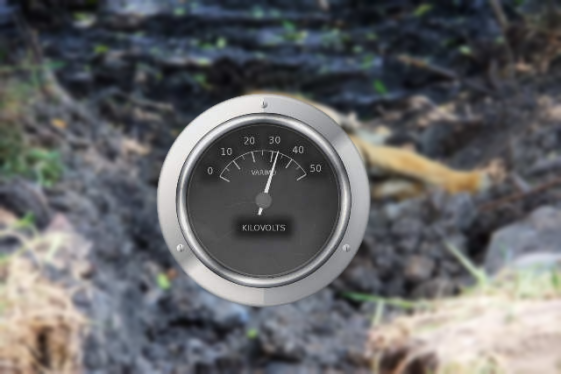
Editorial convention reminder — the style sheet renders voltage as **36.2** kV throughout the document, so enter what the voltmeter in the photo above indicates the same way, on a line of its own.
**32.5** kV
